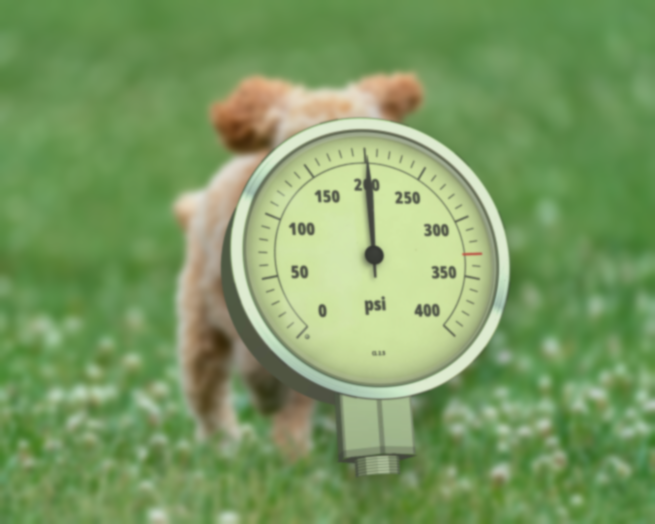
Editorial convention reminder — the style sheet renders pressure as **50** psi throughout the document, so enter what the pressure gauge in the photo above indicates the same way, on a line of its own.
**200** psi
